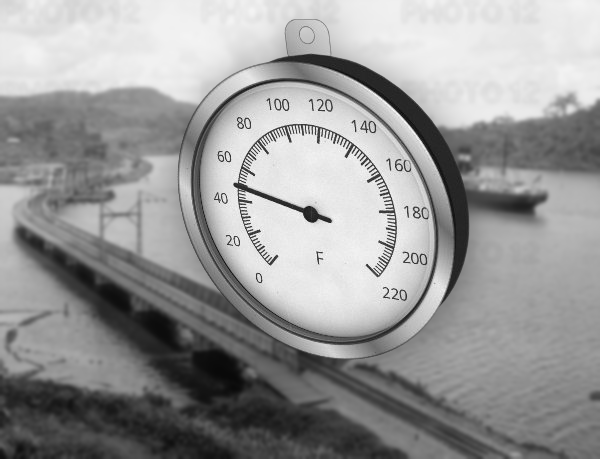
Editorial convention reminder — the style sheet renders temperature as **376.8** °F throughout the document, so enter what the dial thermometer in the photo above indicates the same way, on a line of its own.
**50** °F
